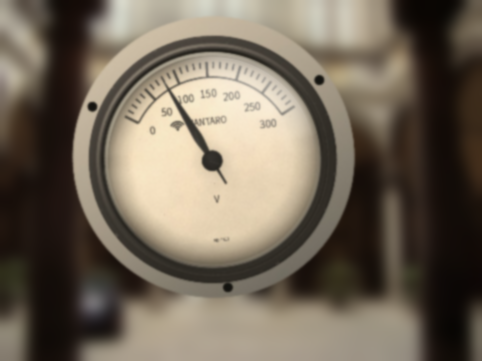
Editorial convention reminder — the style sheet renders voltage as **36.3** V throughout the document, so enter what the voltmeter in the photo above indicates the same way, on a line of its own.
**80** V
